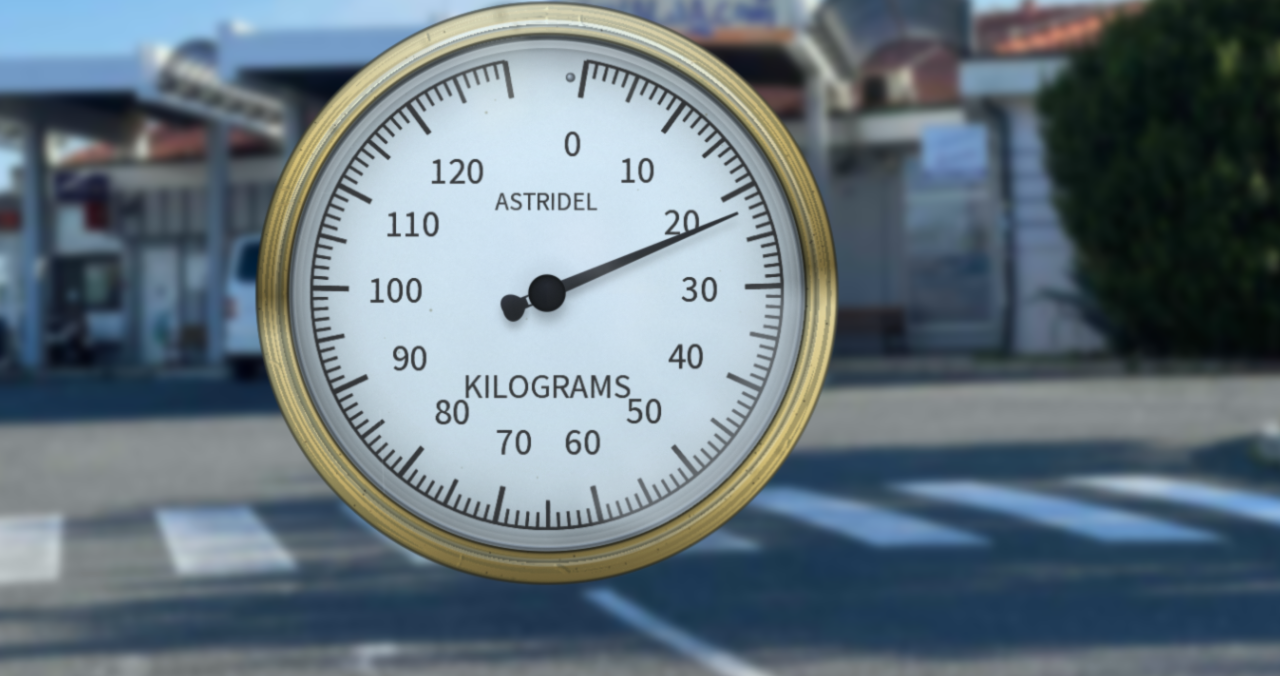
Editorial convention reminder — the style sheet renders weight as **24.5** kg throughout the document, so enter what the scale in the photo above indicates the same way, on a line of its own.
**22** kg
